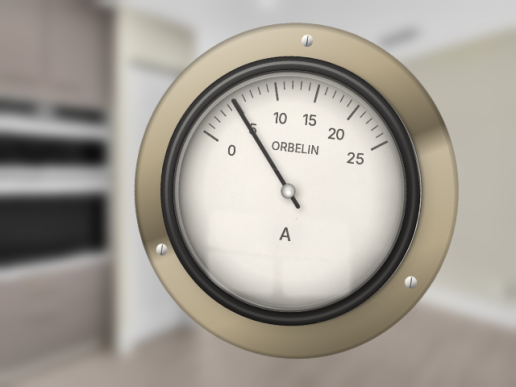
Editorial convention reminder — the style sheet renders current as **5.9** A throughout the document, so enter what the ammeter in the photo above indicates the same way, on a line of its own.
**5** A
